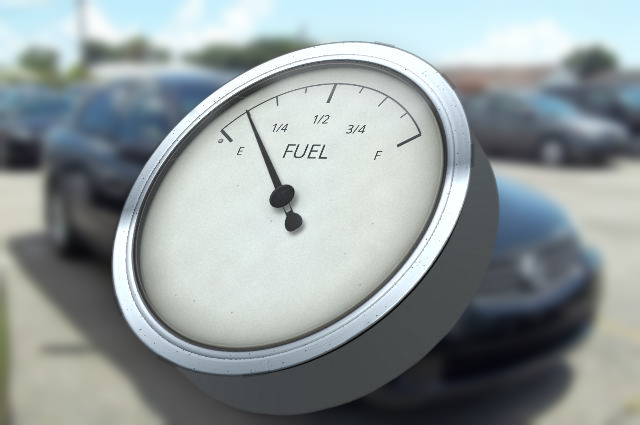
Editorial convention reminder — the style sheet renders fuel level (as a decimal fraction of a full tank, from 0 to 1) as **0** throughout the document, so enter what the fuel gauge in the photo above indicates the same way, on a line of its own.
**0.125**
